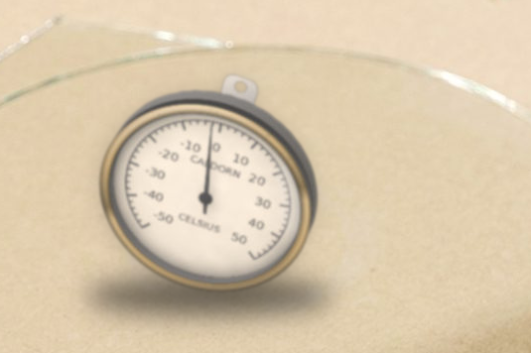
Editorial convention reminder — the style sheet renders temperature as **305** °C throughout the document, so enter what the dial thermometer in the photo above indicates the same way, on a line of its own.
**-2** °C
